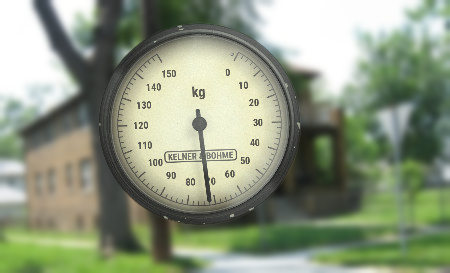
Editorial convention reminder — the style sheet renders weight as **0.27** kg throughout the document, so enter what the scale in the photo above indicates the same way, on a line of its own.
**72** kg
